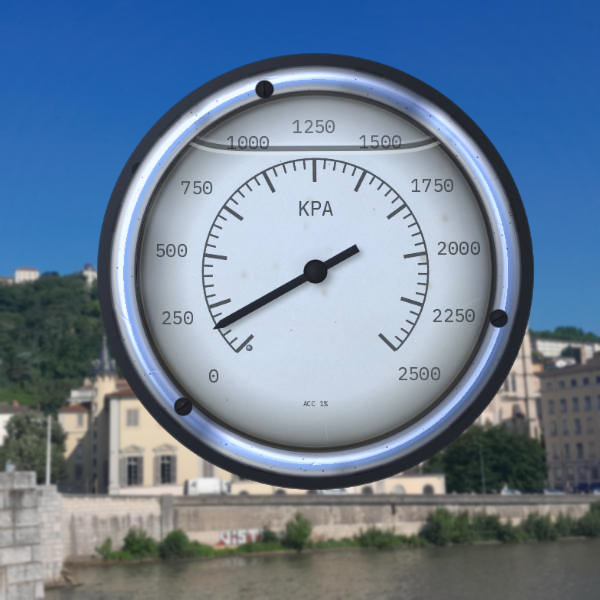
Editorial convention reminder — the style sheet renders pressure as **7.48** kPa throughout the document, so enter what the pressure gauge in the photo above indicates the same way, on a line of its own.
**150** kPa
